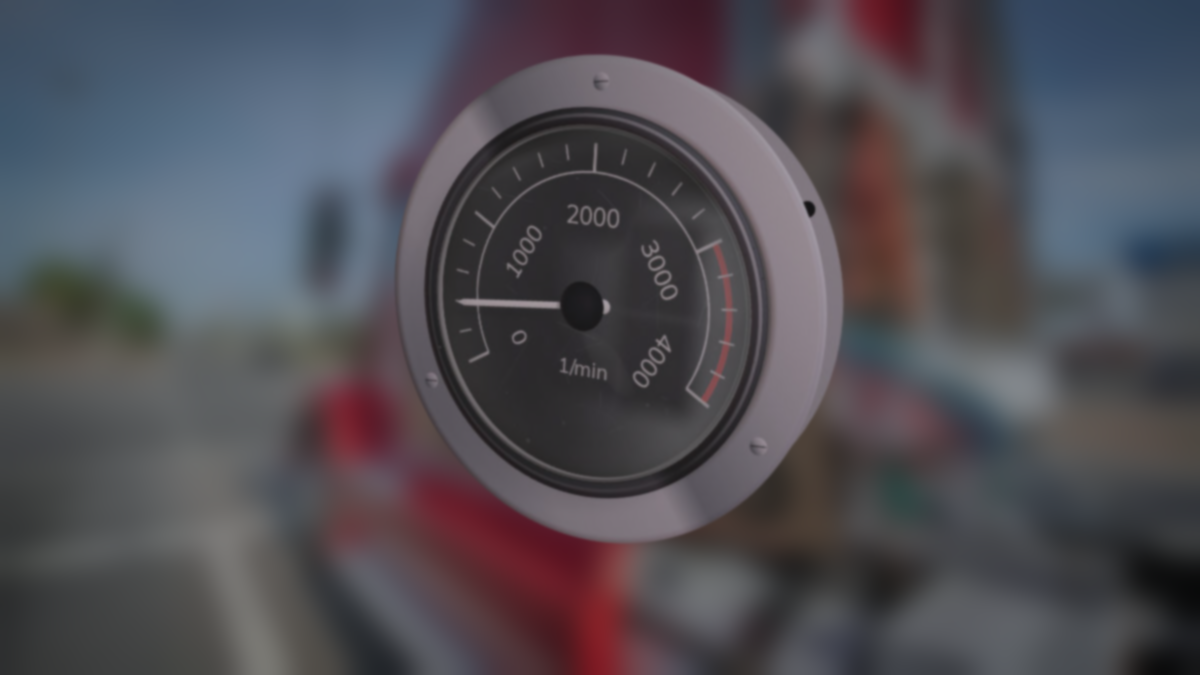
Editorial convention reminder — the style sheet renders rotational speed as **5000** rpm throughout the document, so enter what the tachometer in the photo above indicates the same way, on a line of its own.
**400** rpm
